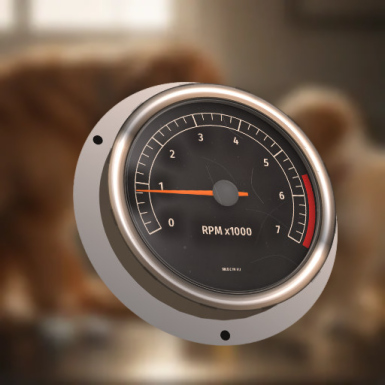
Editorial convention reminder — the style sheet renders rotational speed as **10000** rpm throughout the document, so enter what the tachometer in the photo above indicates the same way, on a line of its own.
**800** rpm
